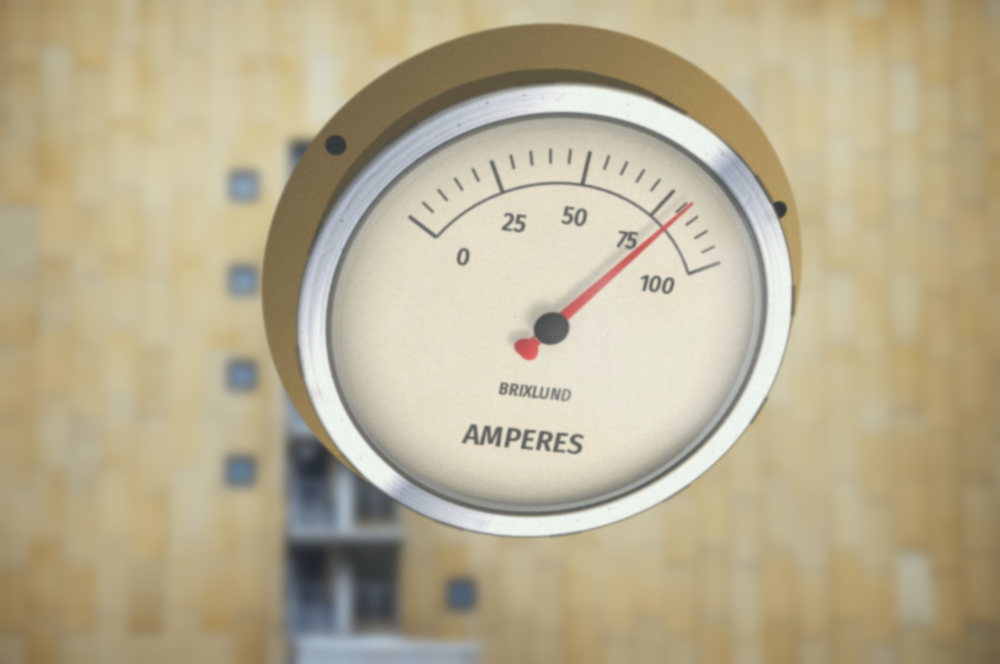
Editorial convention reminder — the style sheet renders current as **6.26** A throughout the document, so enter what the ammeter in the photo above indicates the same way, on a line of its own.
**80** A
